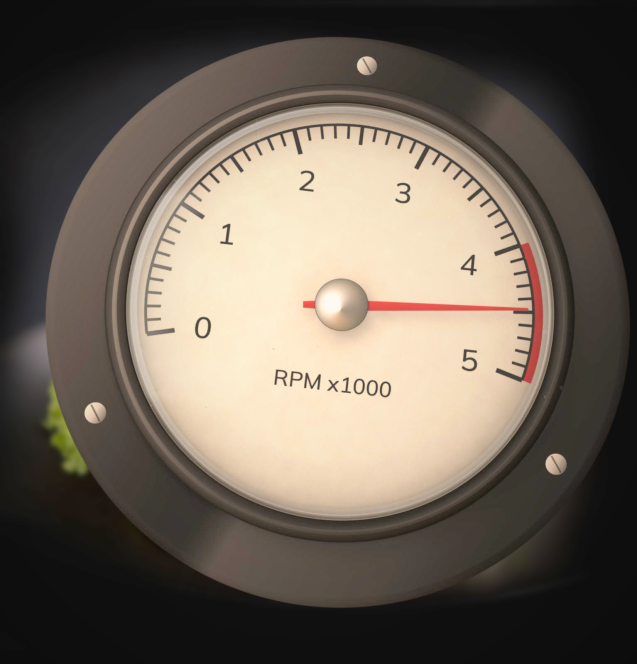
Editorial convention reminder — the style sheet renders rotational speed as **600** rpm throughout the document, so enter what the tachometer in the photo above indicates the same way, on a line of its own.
**4500** rpm
